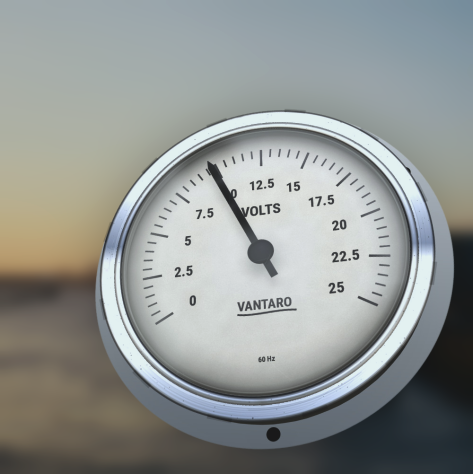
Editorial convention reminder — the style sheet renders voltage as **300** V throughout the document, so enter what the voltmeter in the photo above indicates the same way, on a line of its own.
**9.75** V
